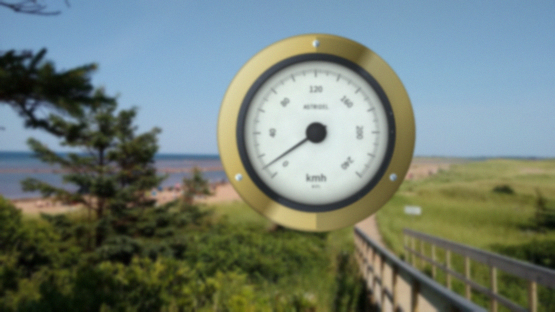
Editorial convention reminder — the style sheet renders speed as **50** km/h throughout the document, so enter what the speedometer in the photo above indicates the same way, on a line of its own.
**10** km/h
